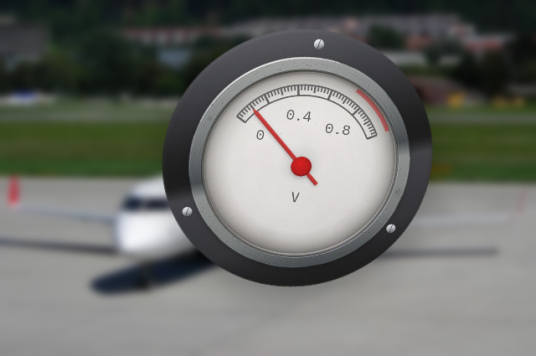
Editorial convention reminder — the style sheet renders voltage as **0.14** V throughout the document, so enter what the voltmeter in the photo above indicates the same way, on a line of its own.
**0.1** V
